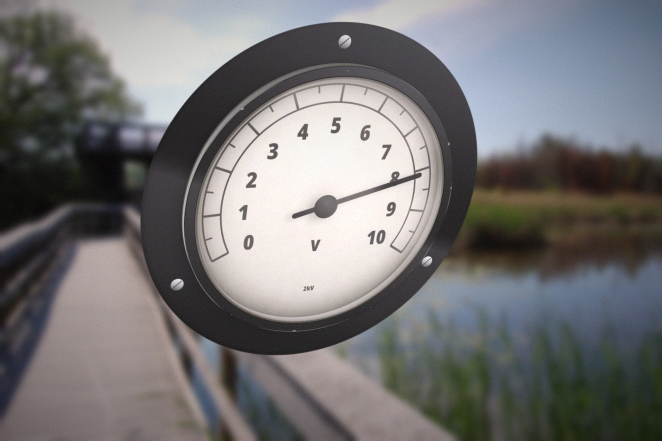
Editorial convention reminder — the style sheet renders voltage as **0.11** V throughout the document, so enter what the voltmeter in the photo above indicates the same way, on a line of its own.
**8** V
